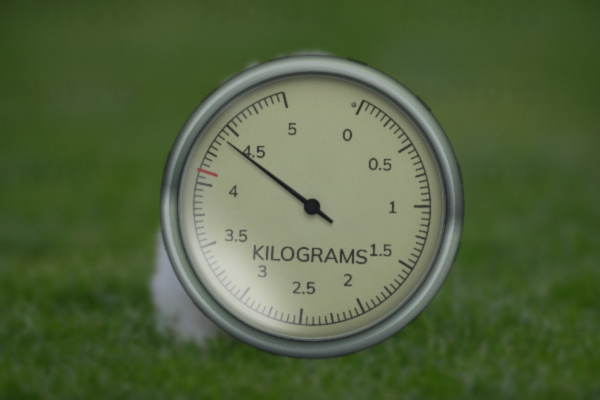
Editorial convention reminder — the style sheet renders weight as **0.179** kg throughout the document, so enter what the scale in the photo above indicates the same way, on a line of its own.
**4.4** kg
